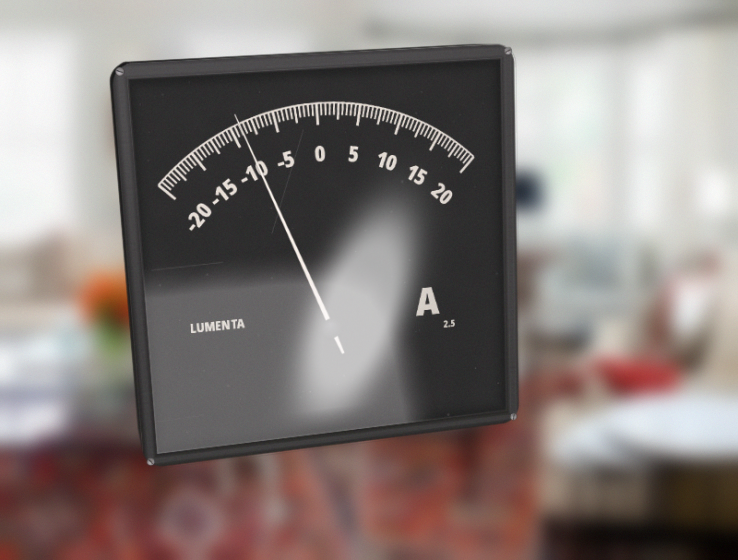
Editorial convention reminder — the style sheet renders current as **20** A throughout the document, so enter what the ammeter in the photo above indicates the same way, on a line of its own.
**-9** A
